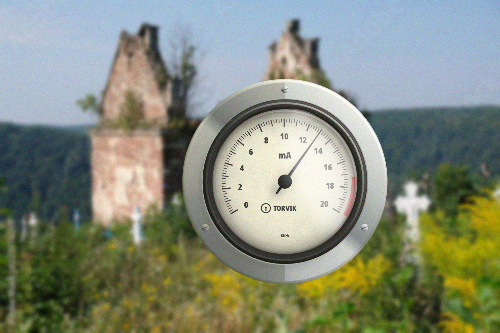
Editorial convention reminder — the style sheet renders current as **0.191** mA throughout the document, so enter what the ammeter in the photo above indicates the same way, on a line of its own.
**13** mA
